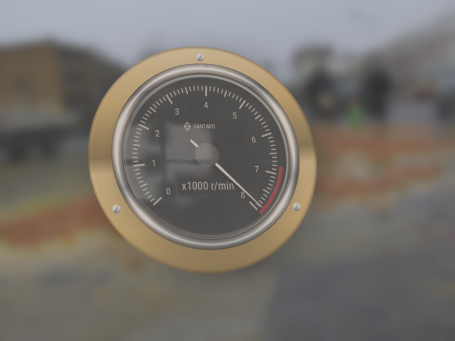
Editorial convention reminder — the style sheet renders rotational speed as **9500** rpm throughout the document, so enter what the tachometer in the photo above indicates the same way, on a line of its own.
**7900** rpm
